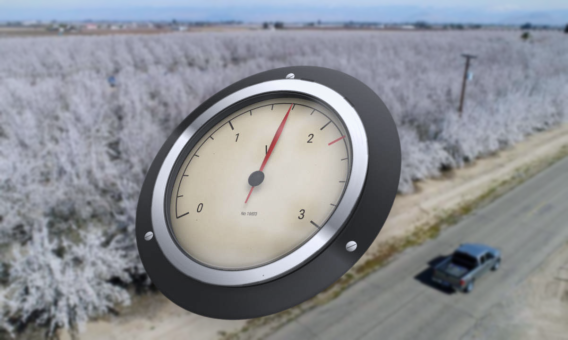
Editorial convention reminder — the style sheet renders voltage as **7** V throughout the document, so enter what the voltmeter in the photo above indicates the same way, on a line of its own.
**1.6** V
